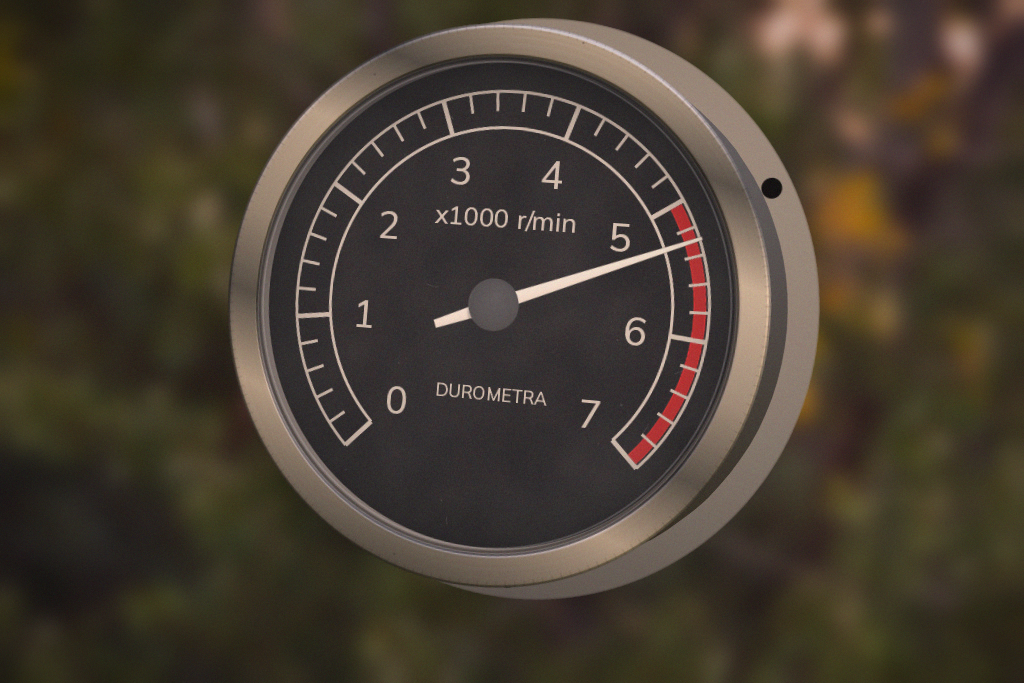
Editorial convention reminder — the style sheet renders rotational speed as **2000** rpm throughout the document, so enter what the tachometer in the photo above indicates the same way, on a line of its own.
**5300** rpm
